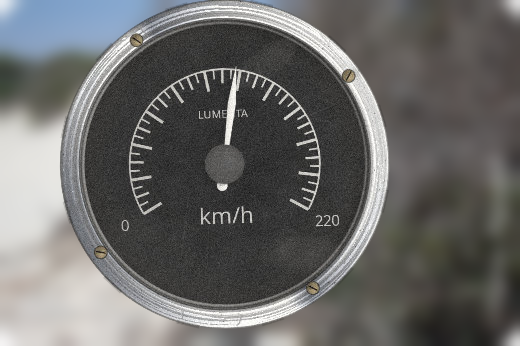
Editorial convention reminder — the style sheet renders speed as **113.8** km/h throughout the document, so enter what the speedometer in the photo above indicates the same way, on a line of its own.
**117.5** km/h
